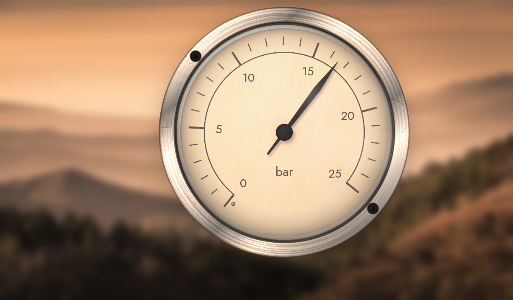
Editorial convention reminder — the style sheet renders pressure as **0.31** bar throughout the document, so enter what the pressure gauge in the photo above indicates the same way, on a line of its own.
**16.5** bar
